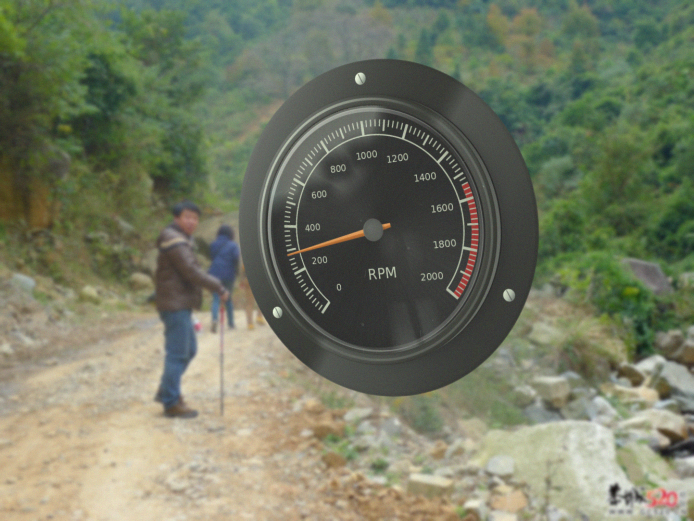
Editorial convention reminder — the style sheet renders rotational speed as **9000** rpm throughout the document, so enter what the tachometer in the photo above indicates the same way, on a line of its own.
**280** rpm
